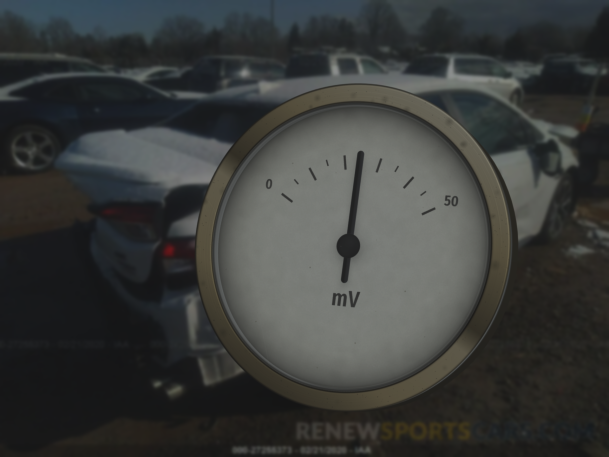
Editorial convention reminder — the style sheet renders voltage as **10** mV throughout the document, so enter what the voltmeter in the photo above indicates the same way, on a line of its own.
**25** mV
